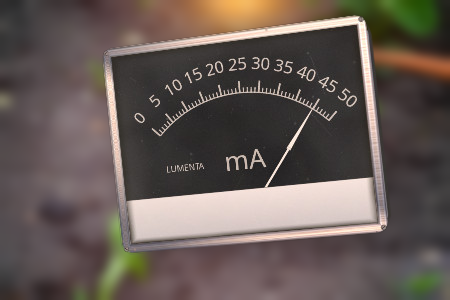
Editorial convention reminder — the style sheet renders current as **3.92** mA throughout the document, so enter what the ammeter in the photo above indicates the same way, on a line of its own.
**45** mA
